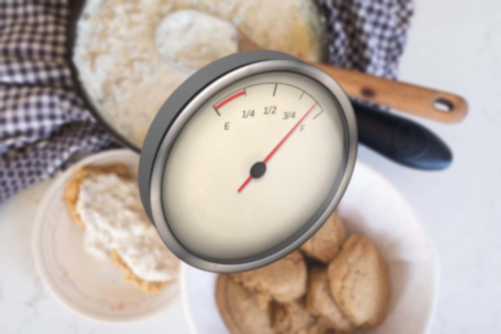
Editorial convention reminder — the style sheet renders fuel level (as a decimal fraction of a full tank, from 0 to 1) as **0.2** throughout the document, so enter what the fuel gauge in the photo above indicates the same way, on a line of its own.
**0.875**
